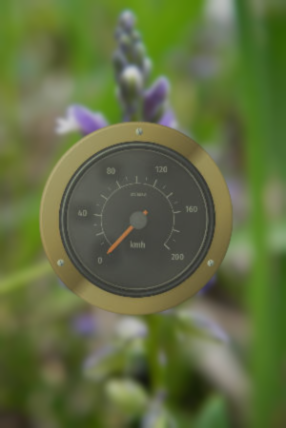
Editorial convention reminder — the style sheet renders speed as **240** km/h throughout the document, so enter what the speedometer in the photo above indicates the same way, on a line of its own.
**0** km/h
